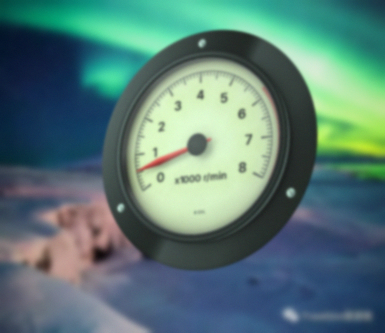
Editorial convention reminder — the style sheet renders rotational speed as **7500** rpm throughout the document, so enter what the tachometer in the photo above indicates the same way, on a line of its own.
**500** rpm
